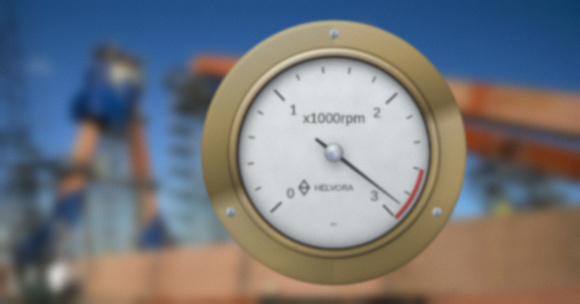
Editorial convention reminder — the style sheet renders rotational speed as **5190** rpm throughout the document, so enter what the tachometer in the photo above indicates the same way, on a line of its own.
**2900** rpm
